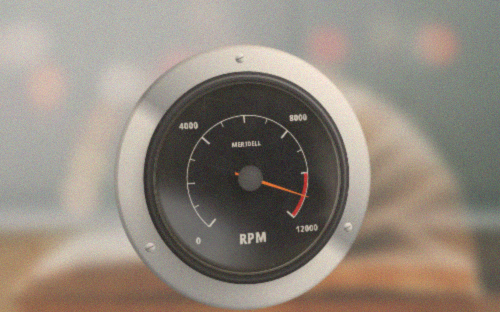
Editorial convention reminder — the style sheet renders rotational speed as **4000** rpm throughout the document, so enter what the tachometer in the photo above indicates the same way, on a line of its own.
**11000** rpm
